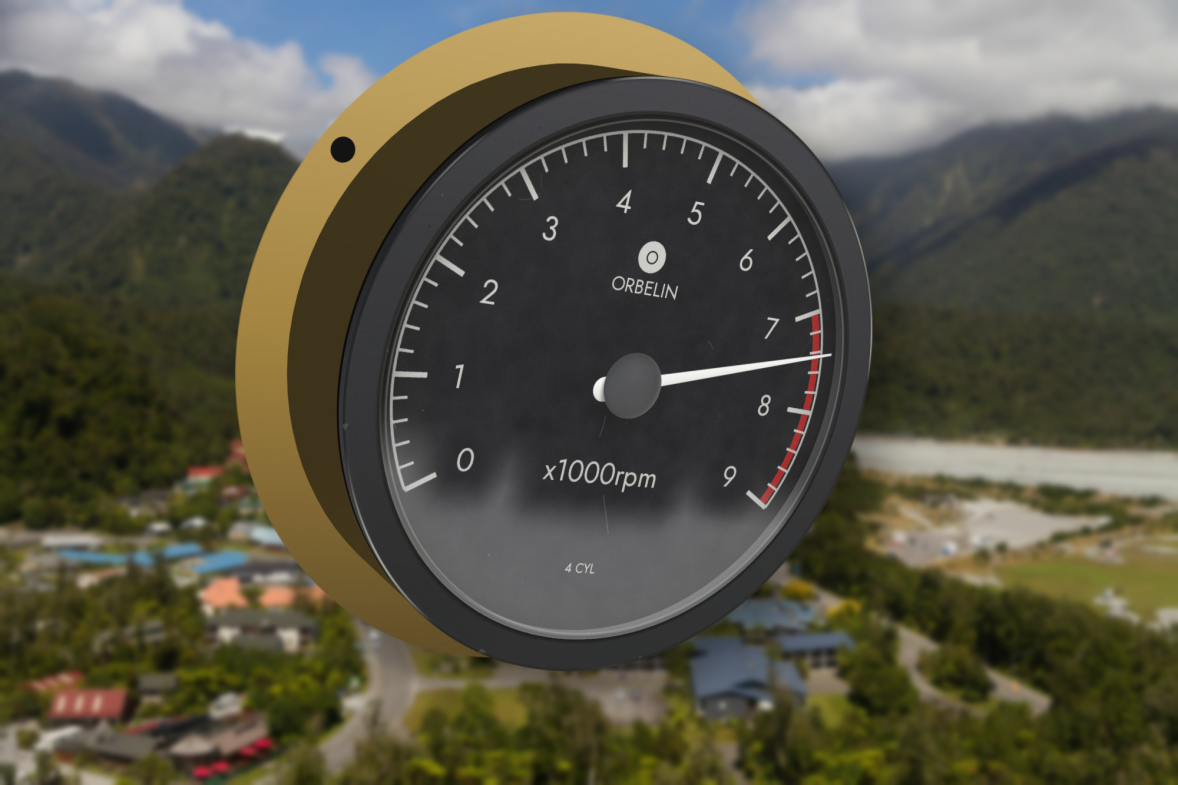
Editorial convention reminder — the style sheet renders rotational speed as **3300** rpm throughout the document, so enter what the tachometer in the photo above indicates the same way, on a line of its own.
**7400** rpm
